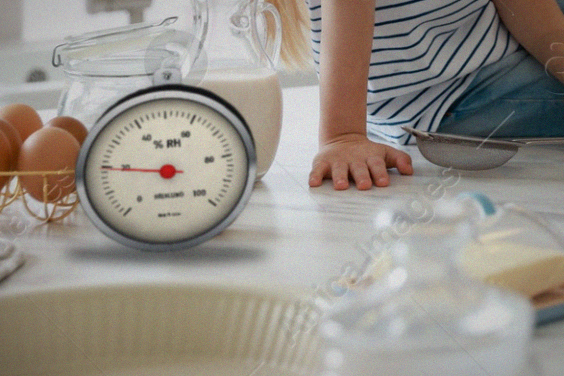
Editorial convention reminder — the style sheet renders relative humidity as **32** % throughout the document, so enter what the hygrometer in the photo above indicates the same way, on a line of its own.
**20** %
